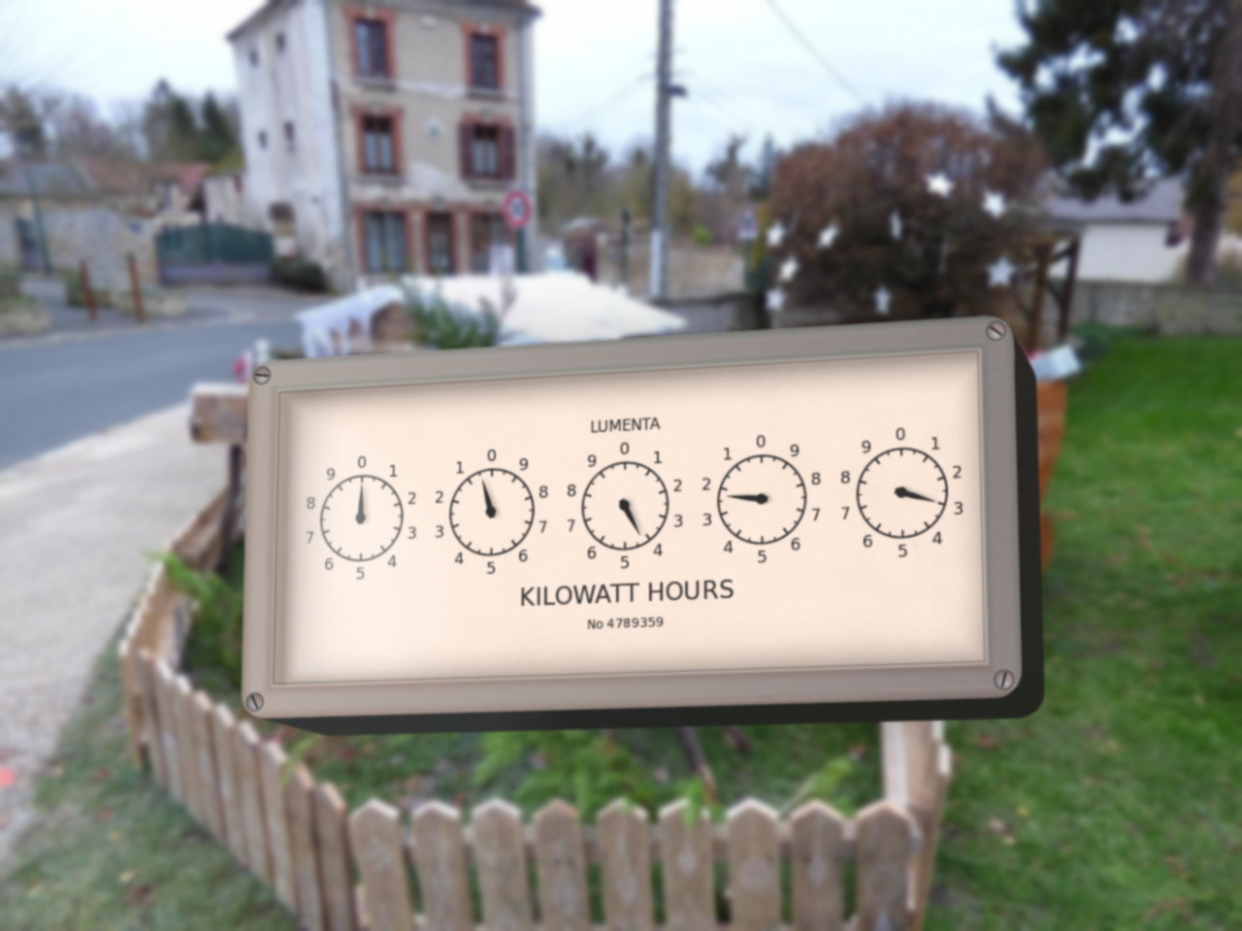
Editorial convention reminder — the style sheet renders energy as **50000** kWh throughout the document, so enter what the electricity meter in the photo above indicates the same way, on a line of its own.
**423** kWh
